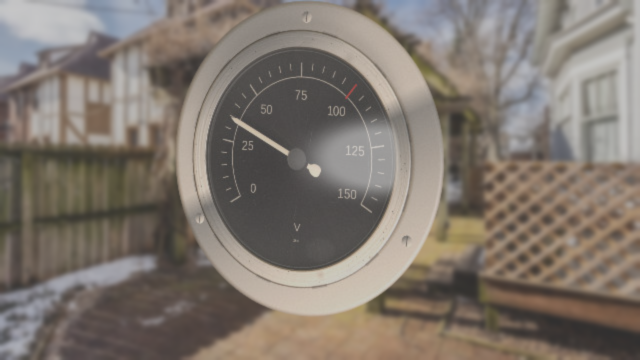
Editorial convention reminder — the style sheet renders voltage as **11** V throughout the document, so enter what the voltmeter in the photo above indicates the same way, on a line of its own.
**35** V
